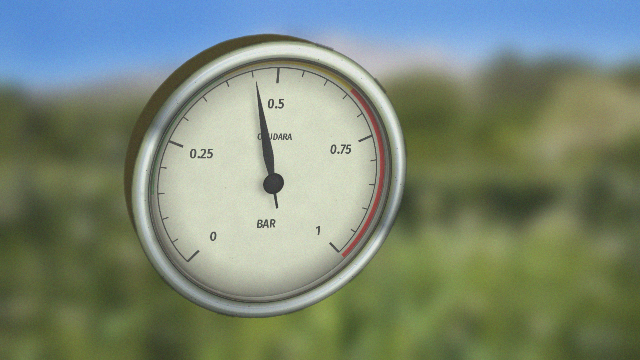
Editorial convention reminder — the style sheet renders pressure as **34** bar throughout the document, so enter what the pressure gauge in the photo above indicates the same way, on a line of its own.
**0.45** bar
